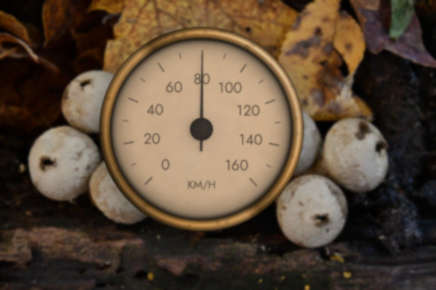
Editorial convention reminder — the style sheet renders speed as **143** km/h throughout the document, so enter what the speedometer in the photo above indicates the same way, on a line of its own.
**80** km/h
